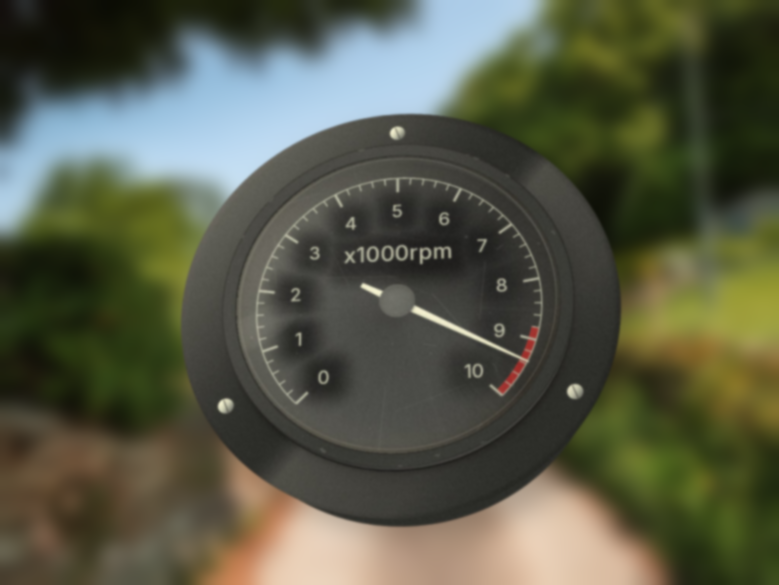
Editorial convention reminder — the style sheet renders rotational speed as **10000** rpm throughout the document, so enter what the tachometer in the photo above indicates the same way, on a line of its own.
**9400** rpm
